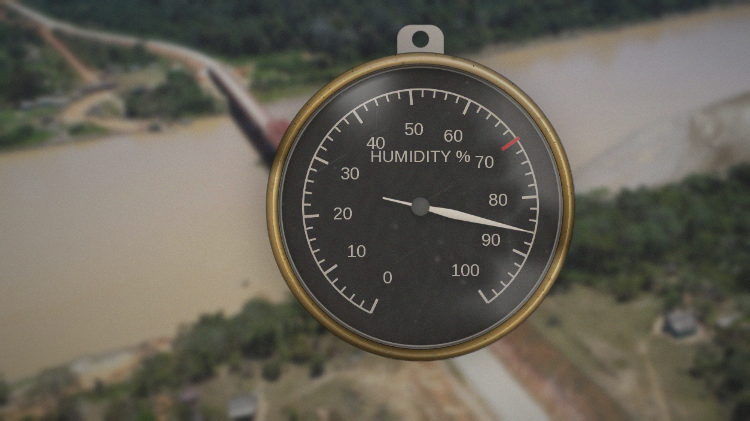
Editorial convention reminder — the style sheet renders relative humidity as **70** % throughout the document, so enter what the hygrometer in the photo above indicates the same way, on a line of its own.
**86** %
